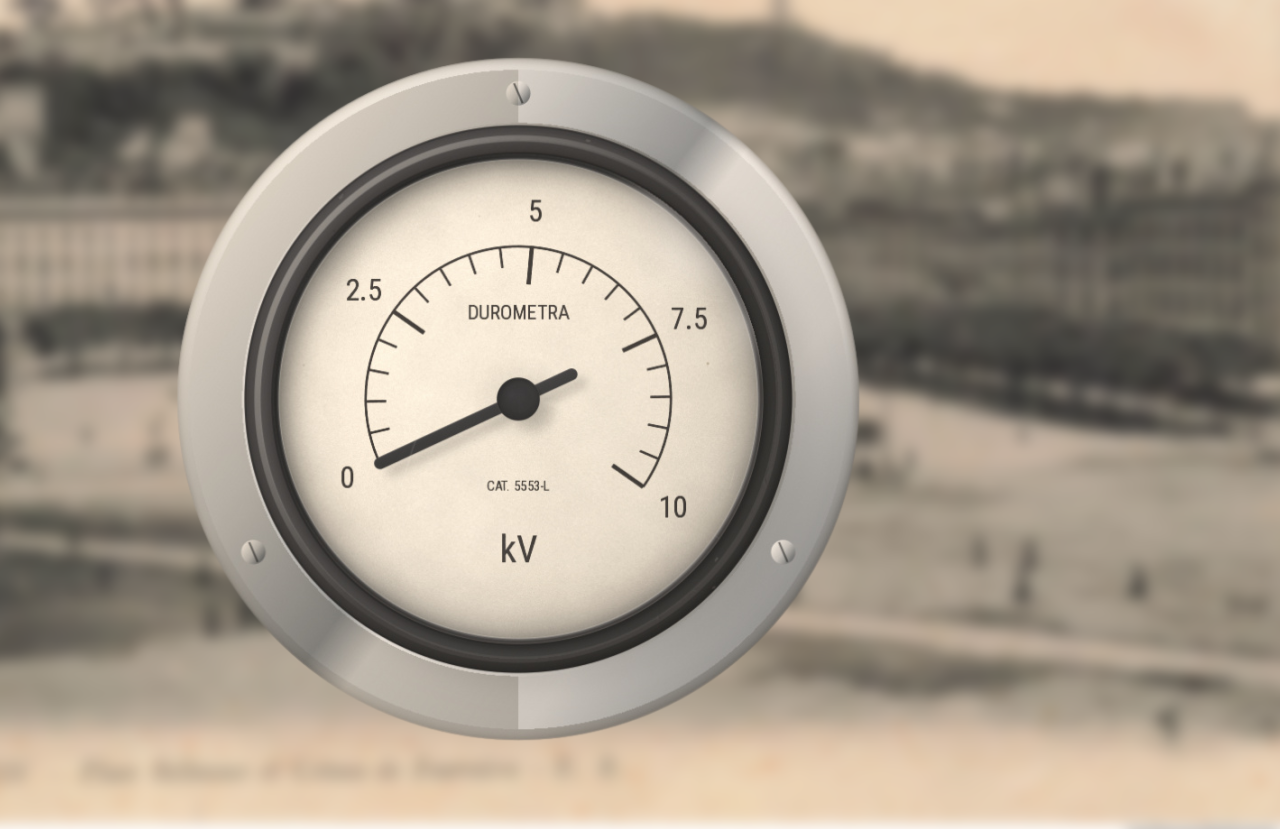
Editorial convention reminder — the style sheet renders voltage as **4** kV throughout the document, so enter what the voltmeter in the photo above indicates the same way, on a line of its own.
**0** kV
